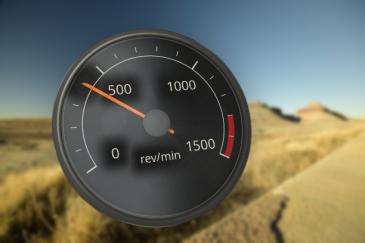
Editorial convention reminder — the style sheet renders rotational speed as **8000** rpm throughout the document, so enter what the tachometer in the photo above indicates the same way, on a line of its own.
**400** rpm
